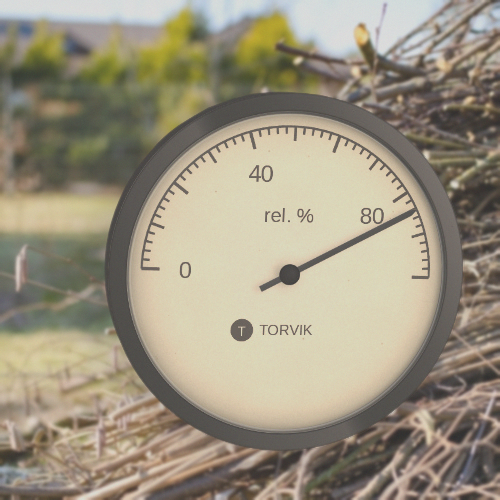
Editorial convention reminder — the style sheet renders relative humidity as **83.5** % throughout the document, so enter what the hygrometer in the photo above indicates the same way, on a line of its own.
**84** %
